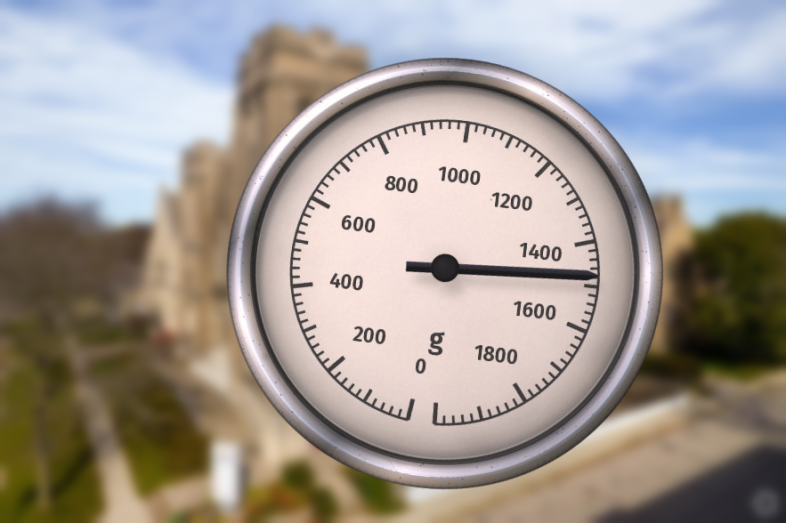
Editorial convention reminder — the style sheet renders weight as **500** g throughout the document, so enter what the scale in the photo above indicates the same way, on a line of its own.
**1480** g
